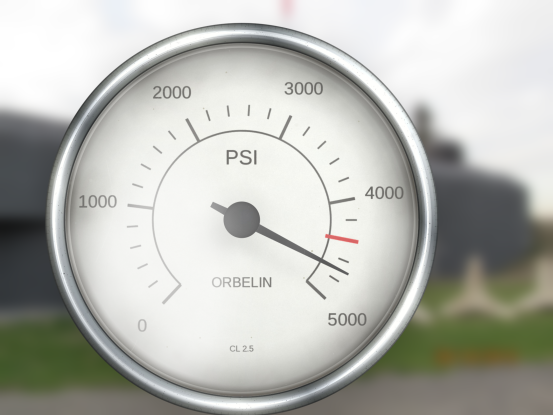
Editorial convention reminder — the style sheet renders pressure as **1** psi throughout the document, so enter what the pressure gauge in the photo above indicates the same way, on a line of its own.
**4700** psi
